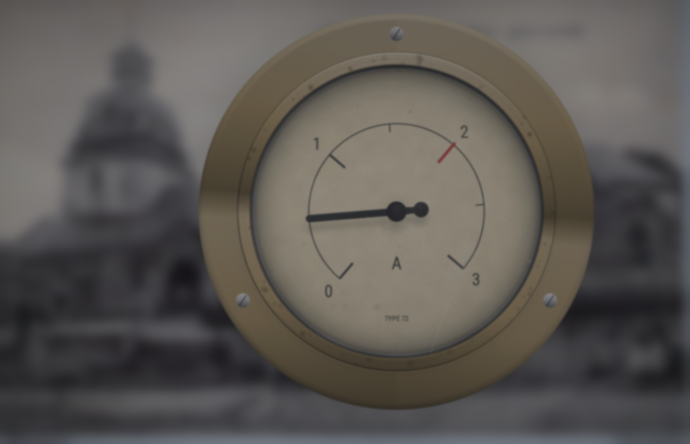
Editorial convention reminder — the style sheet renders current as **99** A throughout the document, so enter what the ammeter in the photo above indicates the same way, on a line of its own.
**0.5** A
